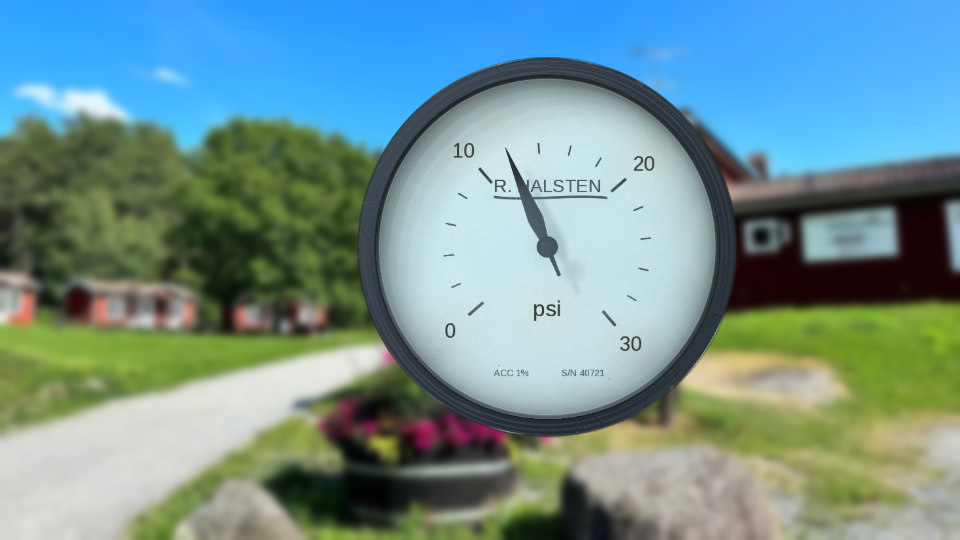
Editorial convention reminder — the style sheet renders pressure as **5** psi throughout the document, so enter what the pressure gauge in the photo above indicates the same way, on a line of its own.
**12** psi
